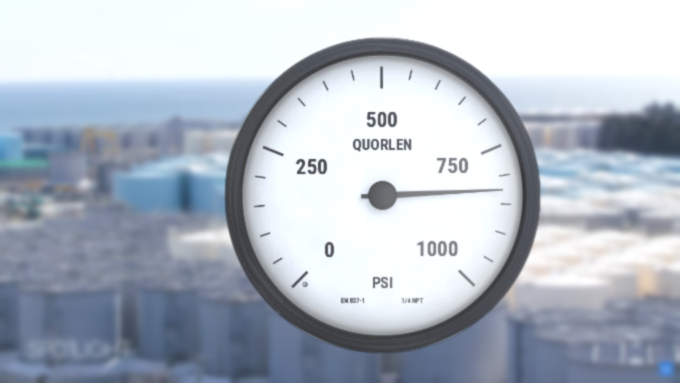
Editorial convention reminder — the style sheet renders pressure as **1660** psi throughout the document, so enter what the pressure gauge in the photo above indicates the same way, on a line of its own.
**825** psi
